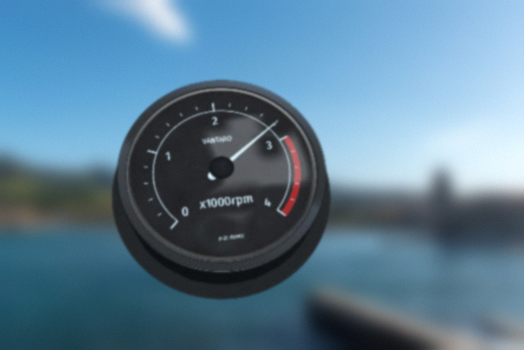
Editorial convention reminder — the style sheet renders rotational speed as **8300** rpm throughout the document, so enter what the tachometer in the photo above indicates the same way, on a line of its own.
**2800** rpm
